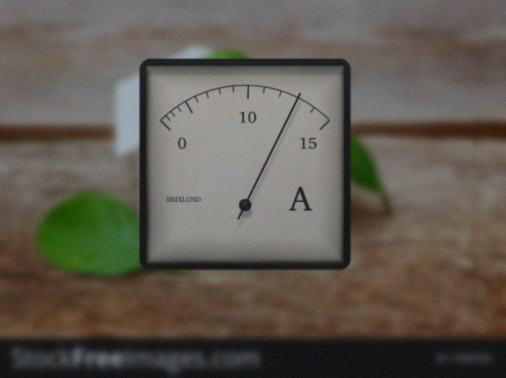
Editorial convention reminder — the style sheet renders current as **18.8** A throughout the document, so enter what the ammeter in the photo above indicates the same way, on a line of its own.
**13** A
